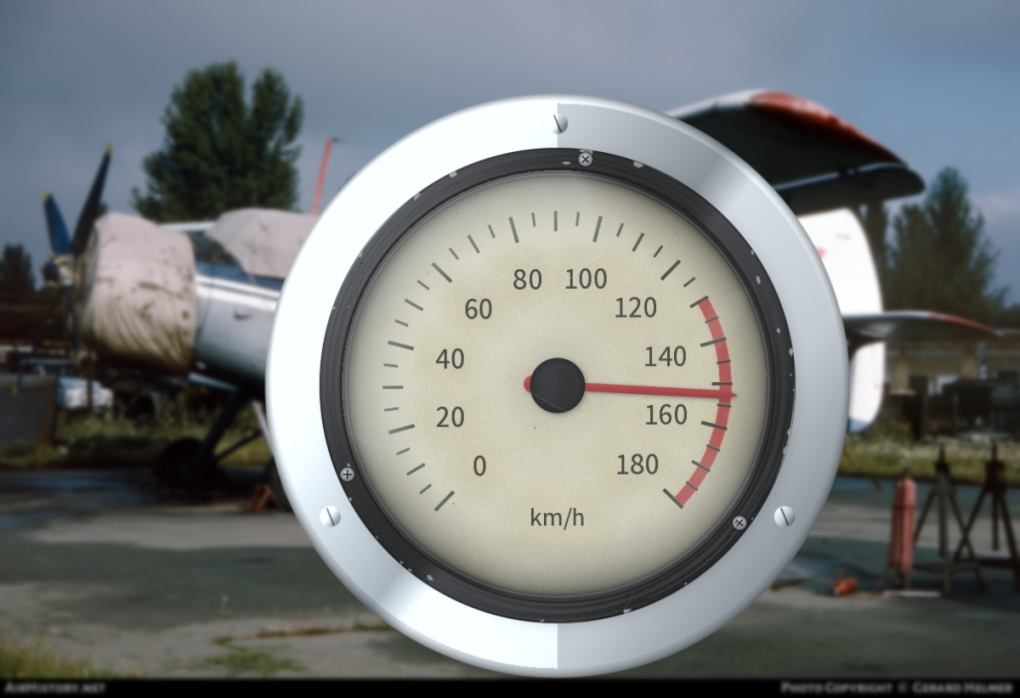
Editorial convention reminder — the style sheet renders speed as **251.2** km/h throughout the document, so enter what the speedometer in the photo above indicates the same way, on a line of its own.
**152.5** km/h
